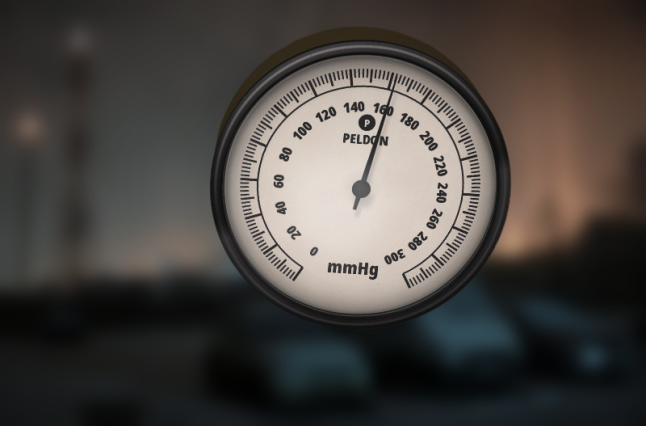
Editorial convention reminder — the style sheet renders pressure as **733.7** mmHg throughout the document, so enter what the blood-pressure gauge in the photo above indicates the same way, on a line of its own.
**162** mmHg
